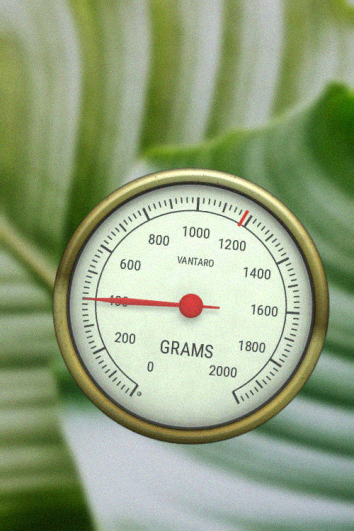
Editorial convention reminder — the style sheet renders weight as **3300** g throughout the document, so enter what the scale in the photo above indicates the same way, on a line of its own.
**400** g
